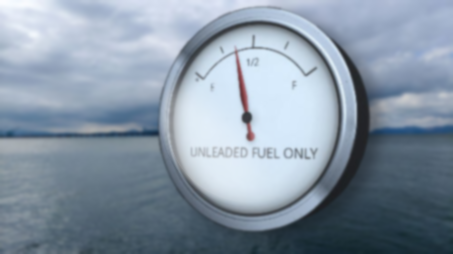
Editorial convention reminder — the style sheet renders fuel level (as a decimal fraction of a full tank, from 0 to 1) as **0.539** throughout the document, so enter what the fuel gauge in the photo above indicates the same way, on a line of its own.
**0.375**
